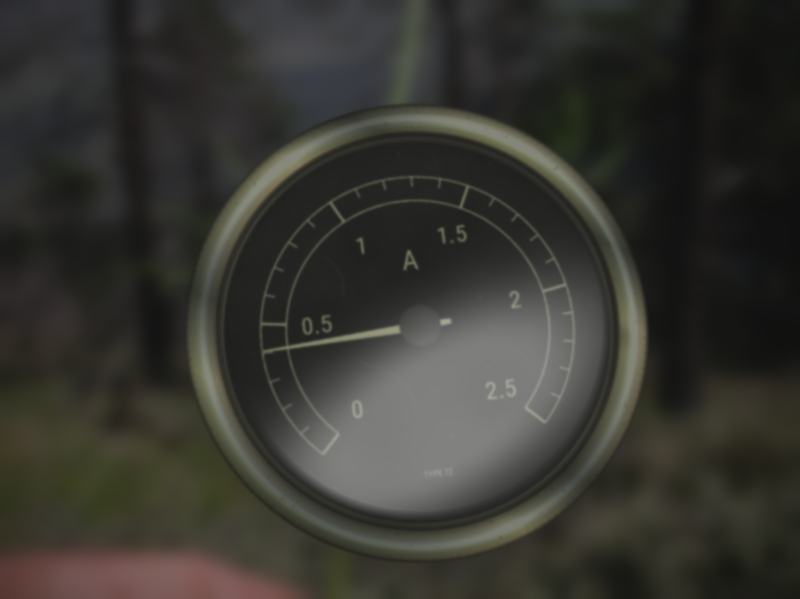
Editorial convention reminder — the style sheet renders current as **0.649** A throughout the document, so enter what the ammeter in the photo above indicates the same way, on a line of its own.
**0.4** A
